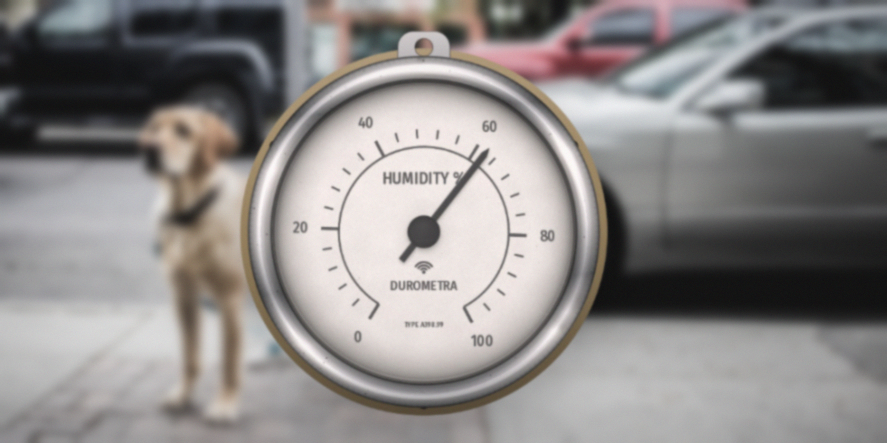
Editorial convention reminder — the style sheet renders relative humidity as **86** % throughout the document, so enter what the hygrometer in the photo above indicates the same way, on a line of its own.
**62** %
